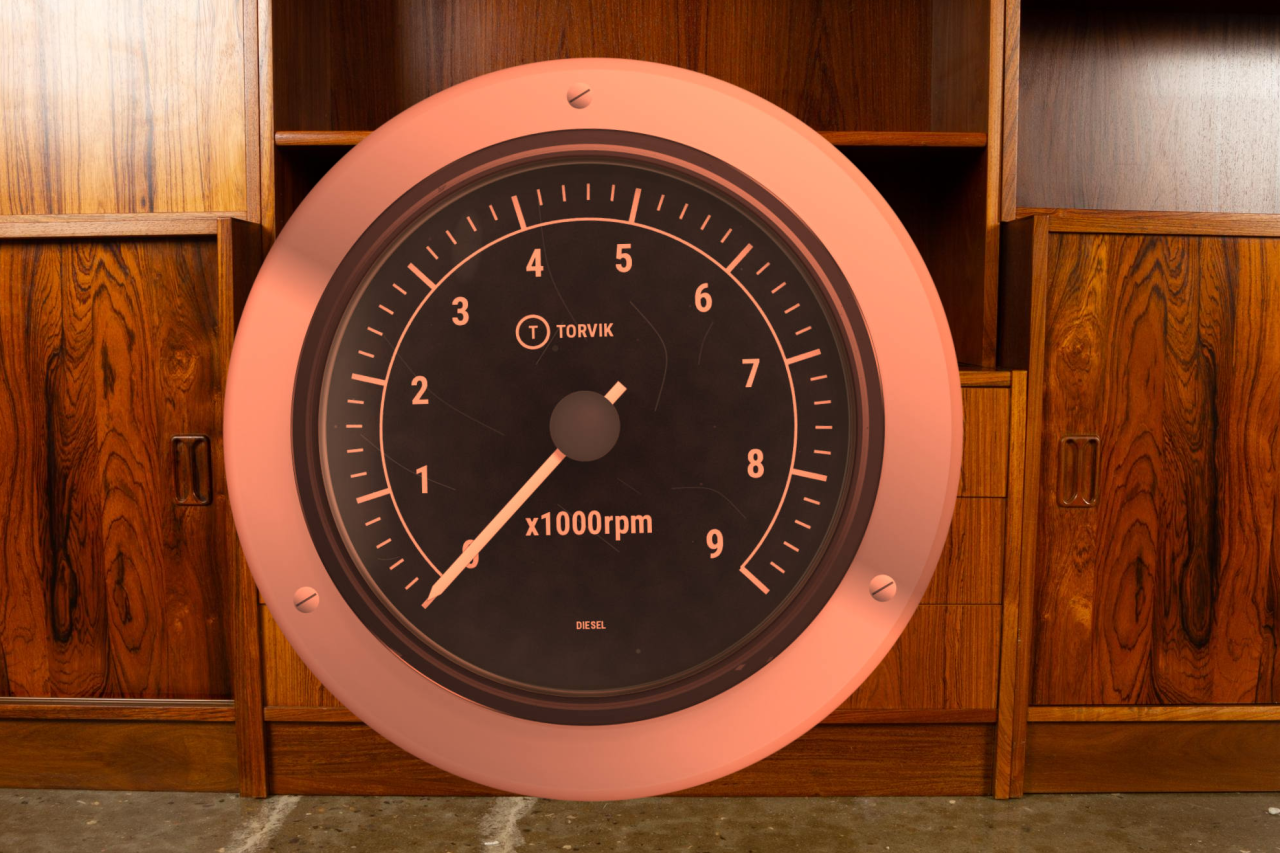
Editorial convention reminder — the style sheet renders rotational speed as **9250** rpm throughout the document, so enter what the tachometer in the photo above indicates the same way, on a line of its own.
**0** rpm
